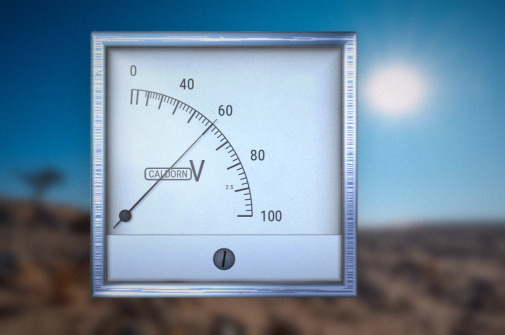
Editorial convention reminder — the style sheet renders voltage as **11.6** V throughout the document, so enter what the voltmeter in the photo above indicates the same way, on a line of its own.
**60** V
